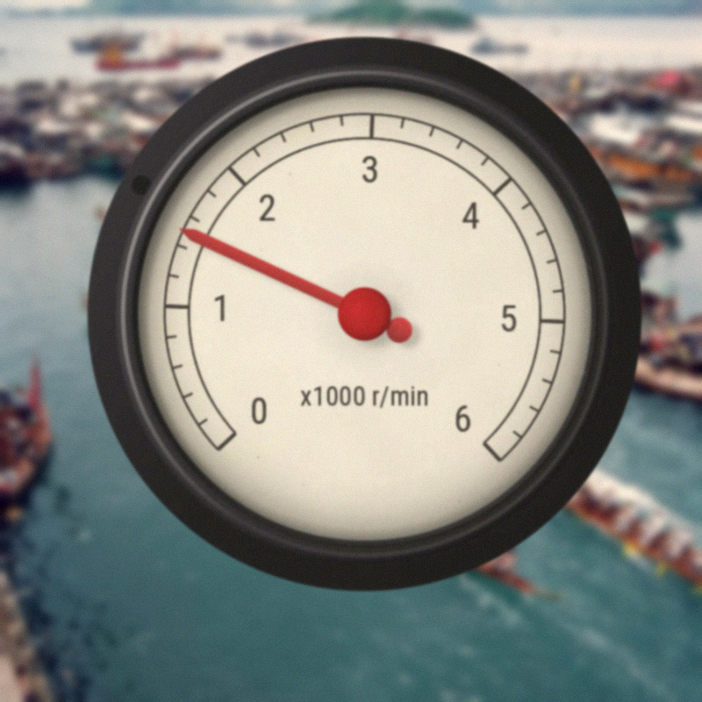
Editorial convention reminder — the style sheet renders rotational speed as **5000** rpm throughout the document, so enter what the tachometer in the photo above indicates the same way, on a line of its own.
**1500** rpm
